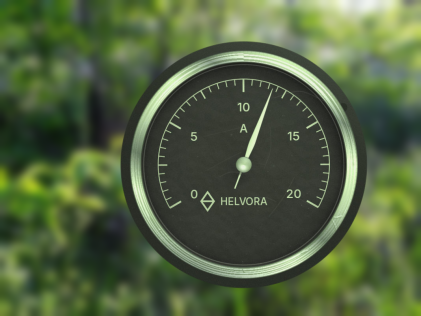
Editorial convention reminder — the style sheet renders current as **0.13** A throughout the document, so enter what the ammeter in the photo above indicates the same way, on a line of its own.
**11.75** A
